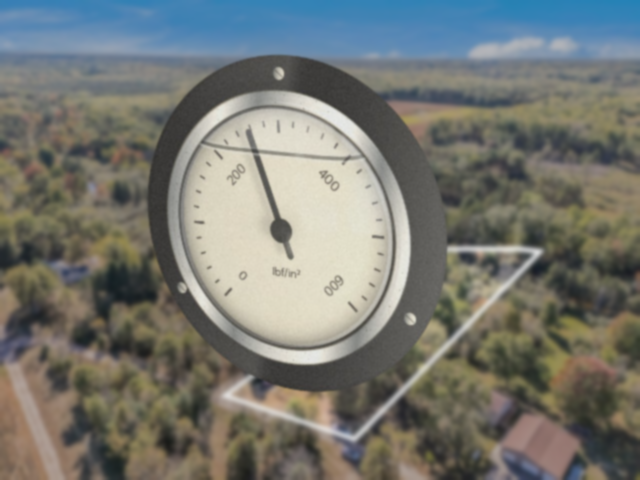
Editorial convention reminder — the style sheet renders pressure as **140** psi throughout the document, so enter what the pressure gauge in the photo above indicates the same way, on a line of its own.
**260** psi
